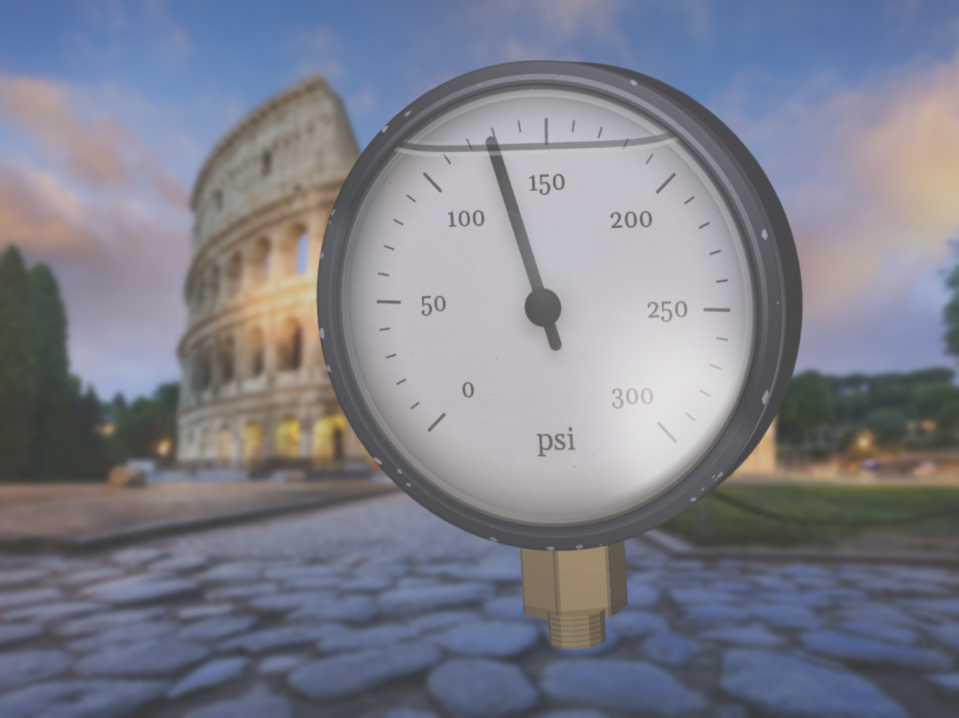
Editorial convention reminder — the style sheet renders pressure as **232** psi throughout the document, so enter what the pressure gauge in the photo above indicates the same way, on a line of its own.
**130** psi
